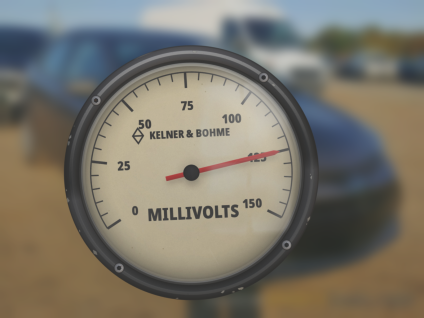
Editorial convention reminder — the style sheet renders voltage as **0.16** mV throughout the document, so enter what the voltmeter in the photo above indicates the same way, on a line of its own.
**125** mV
